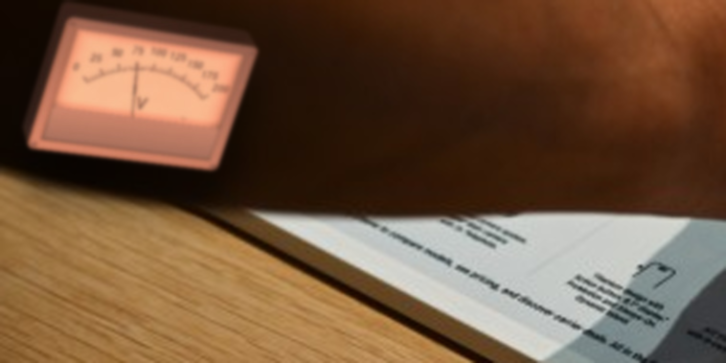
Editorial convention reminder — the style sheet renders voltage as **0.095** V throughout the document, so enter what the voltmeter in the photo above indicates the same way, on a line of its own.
**75** V
